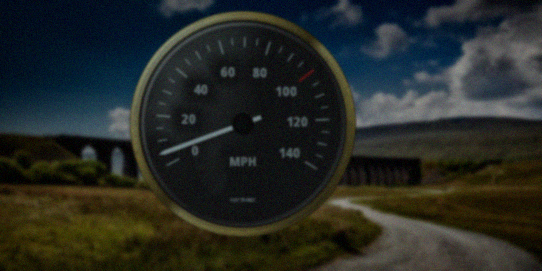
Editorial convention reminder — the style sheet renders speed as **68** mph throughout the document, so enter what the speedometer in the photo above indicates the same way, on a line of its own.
**5** mph
